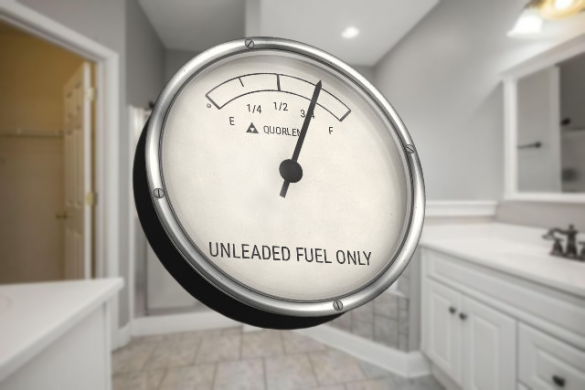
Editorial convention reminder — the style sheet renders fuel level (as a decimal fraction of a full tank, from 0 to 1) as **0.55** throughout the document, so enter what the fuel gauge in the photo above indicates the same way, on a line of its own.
**0.75**
